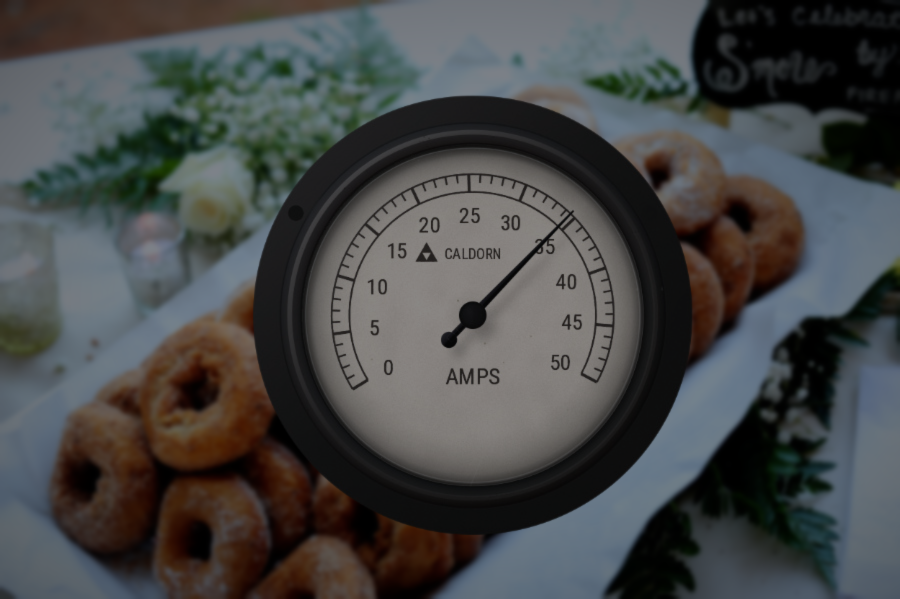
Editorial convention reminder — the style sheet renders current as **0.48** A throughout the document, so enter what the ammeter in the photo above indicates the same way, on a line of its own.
**34.5** A
